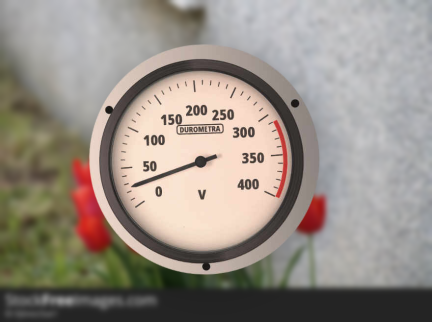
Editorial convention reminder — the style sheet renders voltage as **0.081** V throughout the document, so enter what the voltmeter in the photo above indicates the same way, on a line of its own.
**25** V
